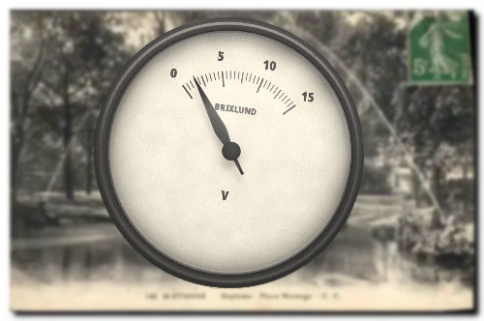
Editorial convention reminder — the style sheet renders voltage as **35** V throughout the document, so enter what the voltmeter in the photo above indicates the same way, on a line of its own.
**1.5** V
